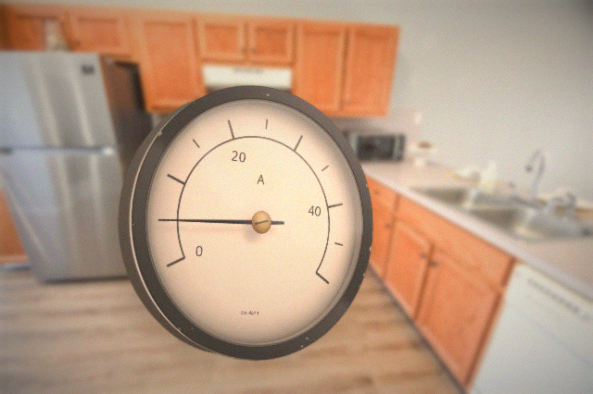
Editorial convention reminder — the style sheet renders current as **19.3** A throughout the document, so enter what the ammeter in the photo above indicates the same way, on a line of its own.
**5** A
